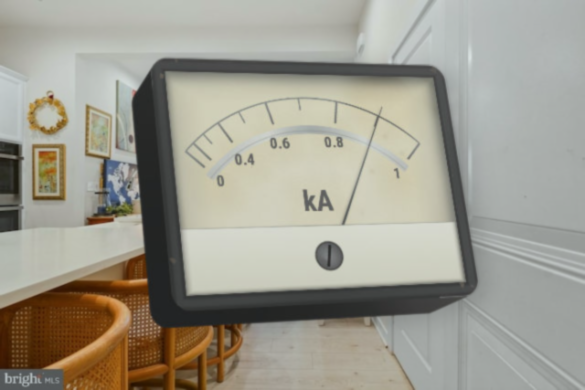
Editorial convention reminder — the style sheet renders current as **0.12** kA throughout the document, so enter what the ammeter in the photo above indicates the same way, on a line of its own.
**0.9** kA
